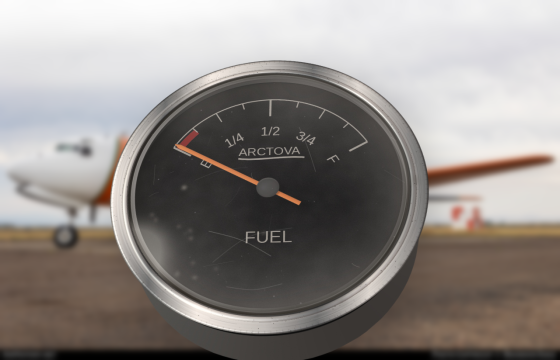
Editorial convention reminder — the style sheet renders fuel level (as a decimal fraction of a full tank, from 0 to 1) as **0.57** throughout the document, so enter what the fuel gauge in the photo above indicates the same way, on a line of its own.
**0**
